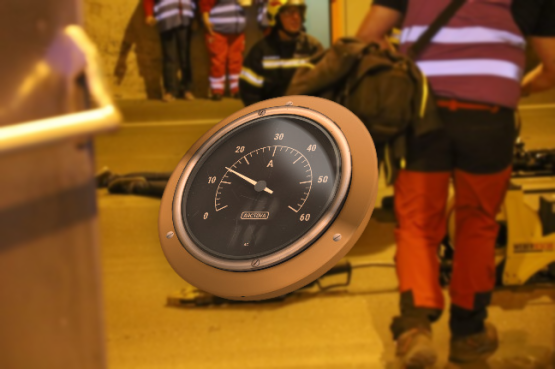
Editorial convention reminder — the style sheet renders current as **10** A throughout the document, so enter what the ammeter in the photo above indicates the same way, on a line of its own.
**14** A
